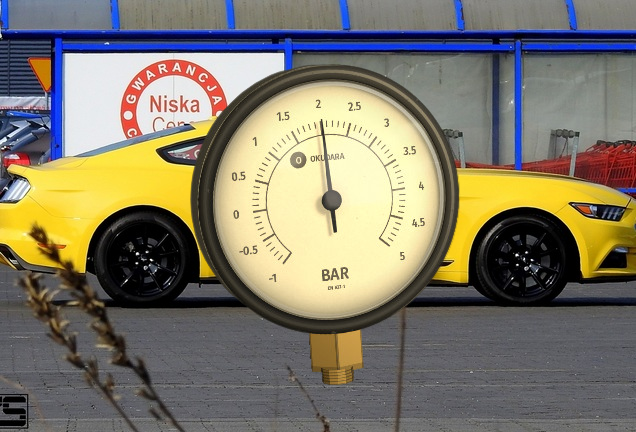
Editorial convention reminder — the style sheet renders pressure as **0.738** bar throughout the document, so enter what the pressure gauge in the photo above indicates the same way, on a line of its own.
**2** bar
